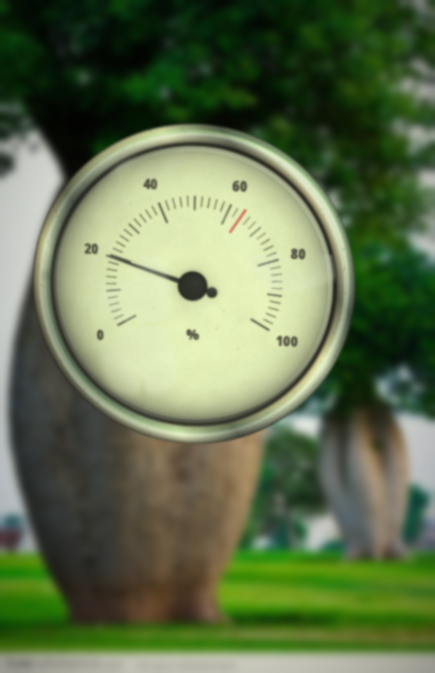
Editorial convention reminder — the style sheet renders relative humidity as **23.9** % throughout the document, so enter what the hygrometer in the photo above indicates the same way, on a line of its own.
**20** %
